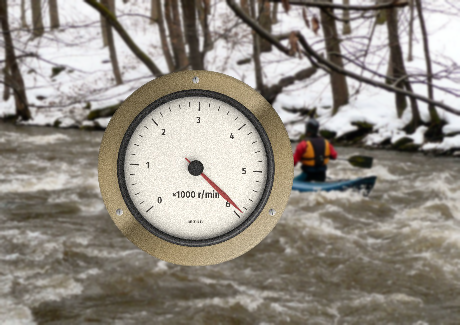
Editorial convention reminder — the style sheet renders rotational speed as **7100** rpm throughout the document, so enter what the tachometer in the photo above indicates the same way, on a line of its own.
**5900** rpm
